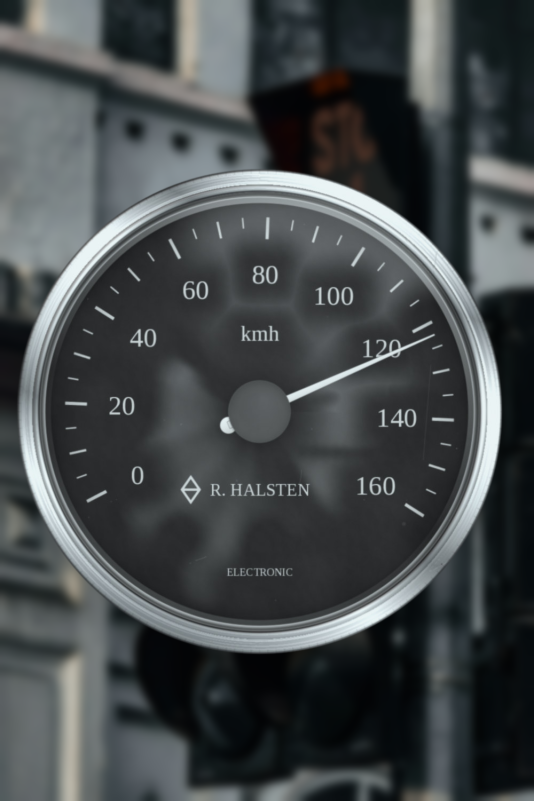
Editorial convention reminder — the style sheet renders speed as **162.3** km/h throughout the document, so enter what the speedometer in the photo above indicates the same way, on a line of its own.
**122.5** km/h
